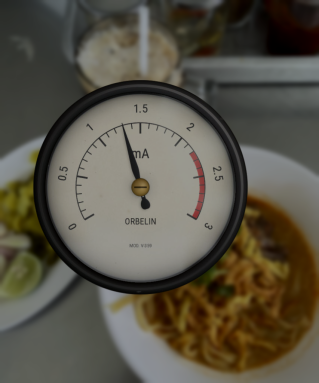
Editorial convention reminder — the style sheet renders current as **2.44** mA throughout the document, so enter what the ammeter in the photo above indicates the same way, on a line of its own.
**1.3** mA
